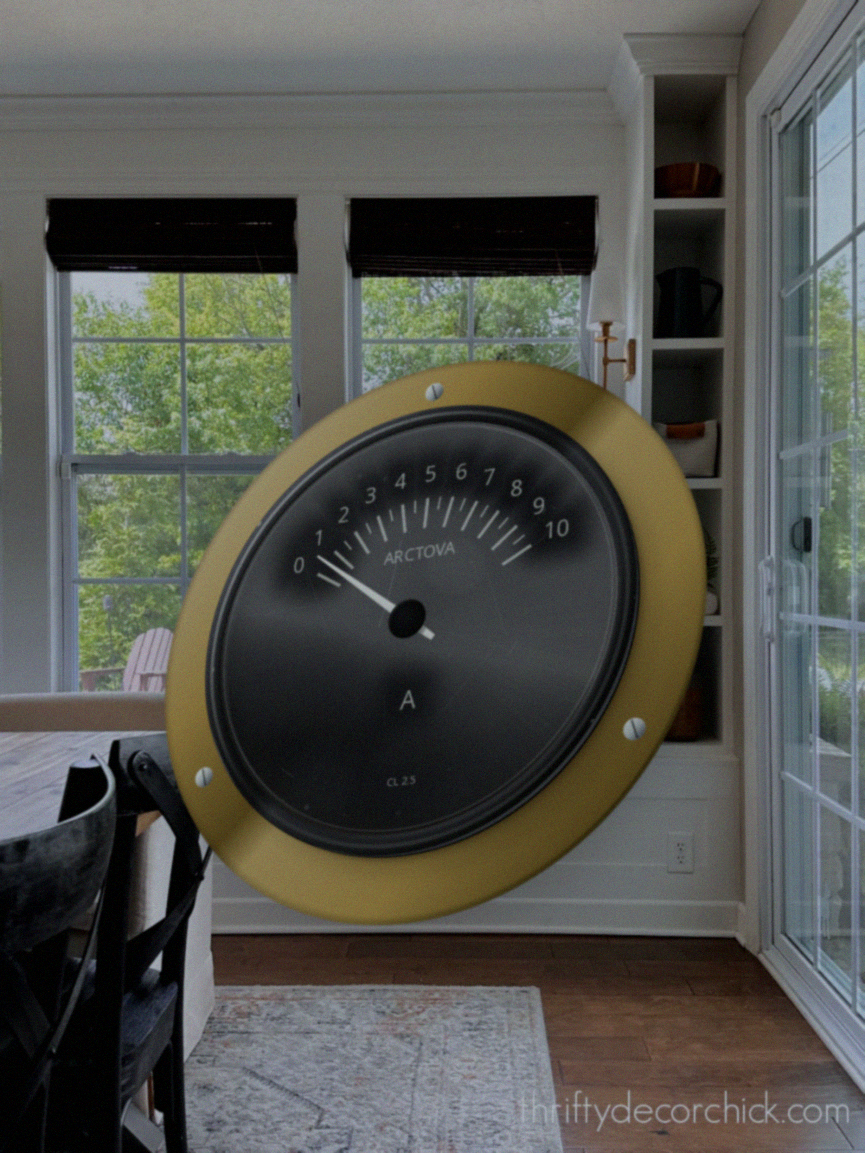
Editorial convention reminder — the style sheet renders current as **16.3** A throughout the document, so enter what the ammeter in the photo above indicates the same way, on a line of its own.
**0.5** A
